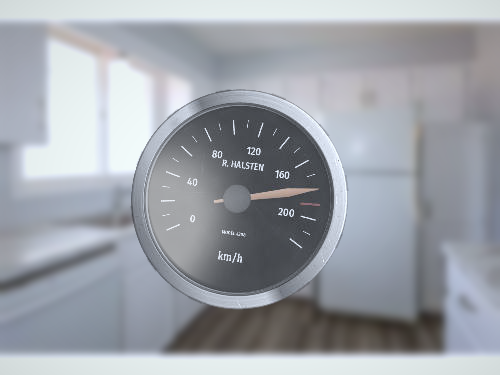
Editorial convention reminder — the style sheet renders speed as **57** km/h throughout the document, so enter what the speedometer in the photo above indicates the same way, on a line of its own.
**180** km/h
